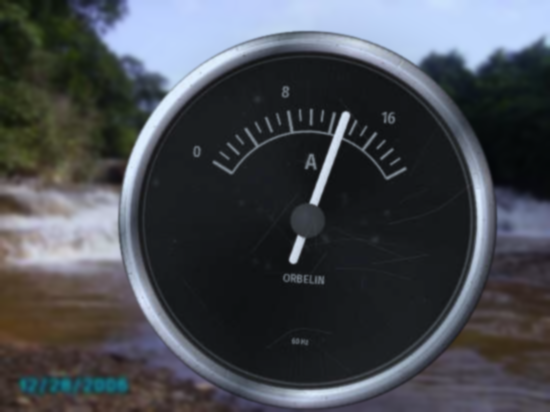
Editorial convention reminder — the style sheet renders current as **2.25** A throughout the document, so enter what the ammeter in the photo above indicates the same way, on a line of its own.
**13** A
